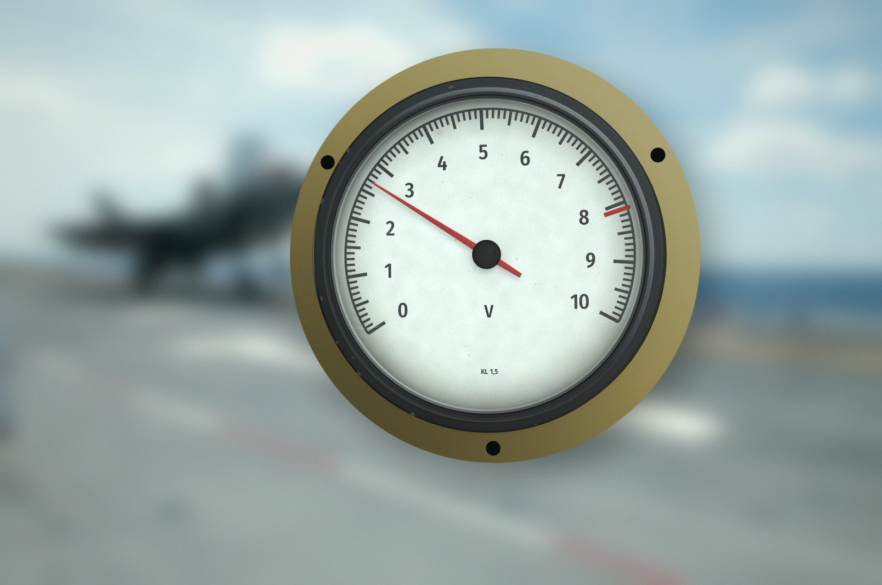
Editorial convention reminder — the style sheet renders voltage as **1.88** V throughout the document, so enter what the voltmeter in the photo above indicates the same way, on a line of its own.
**2.7** V
